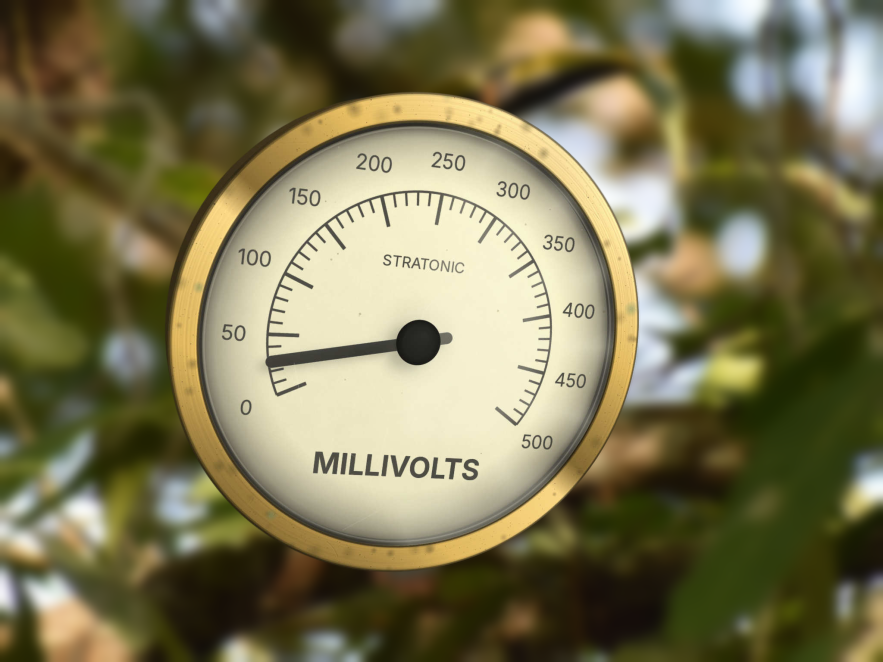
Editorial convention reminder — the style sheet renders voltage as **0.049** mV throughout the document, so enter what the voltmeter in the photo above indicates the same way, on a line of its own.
**30** mV
